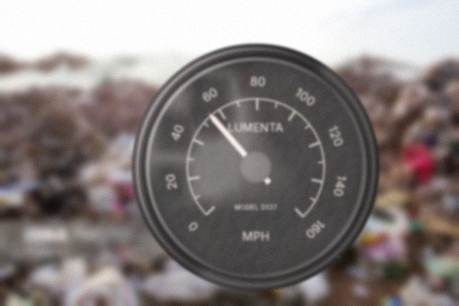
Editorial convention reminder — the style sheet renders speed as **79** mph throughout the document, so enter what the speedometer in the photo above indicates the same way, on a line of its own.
**55** mph
